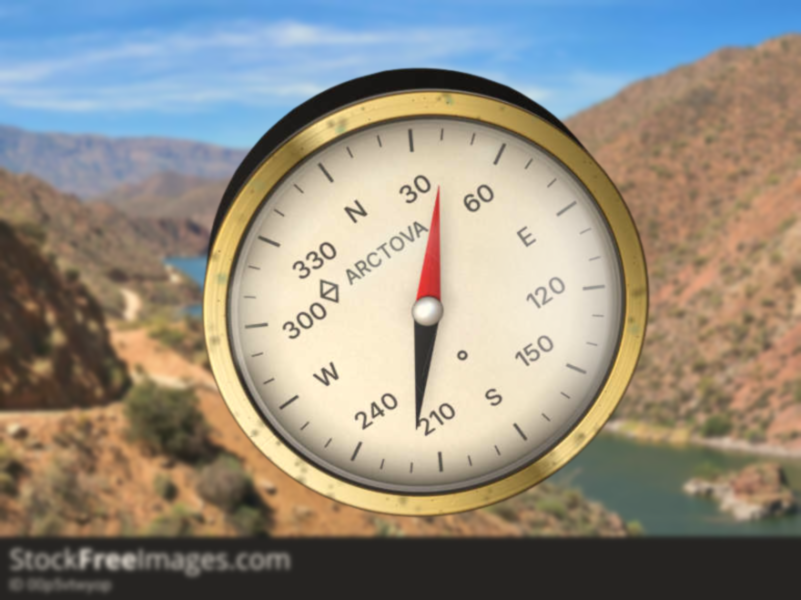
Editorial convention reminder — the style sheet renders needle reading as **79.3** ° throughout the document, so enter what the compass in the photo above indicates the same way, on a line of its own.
**40** °
